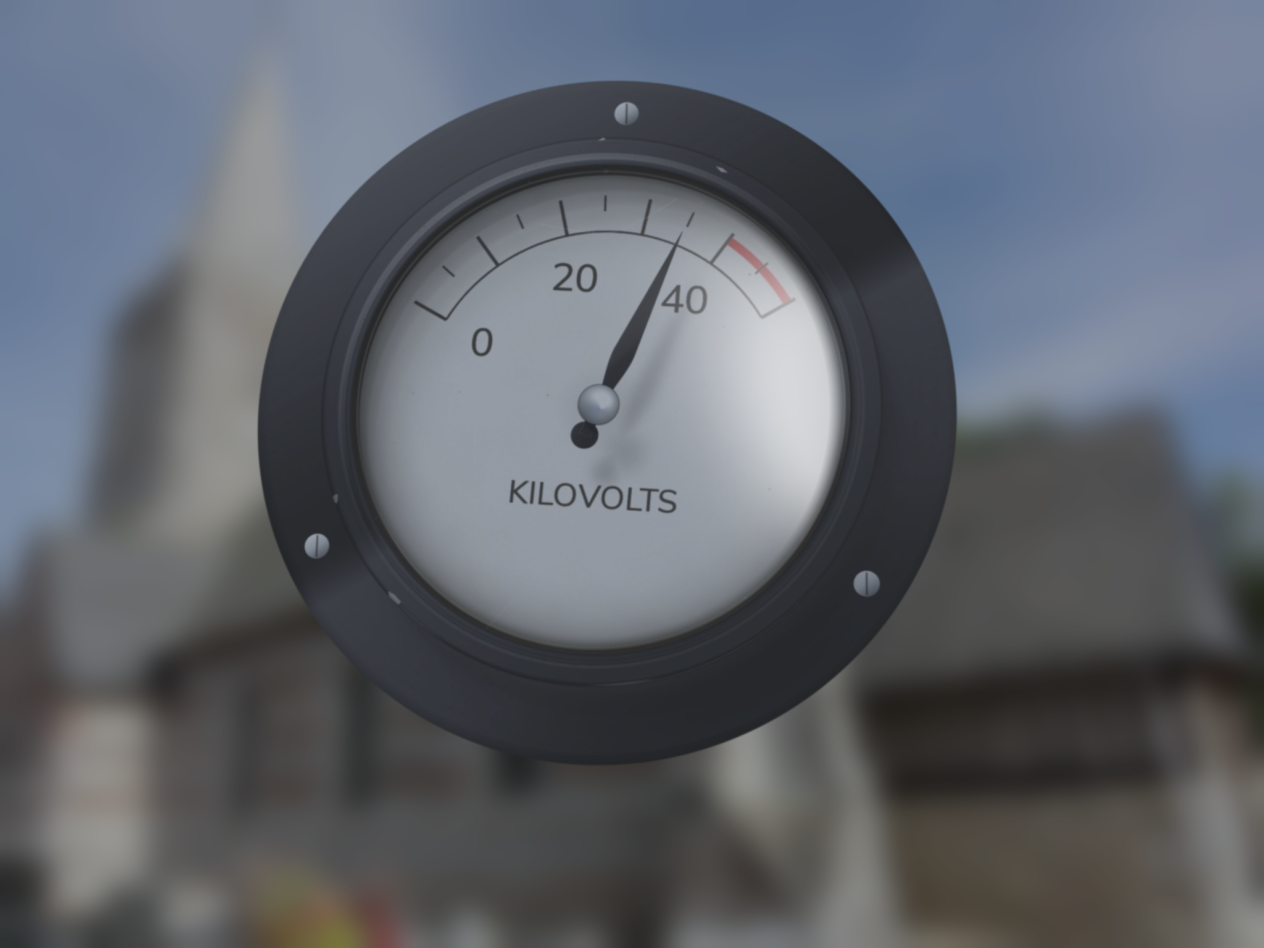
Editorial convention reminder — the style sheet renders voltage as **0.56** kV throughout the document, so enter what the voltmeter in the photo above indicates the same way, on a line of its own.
**35** kV
